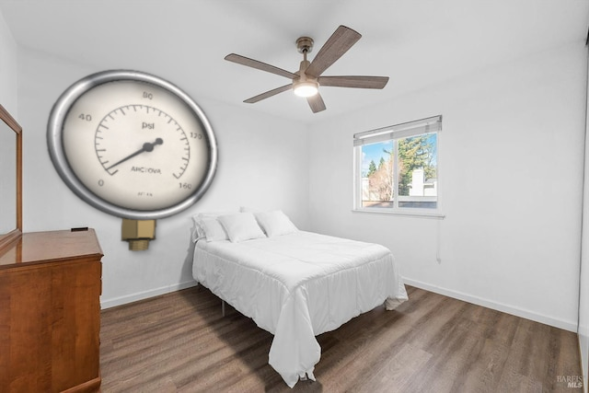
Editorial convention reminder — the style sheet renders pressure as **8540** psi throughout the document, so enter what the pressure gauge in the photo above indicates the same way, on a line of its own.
**5** psi
